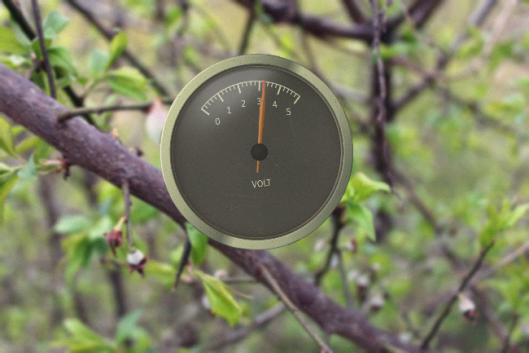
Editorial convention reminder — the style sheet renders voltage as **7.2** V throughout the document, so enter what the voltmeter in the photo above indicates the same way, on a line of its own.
**3.2** V
